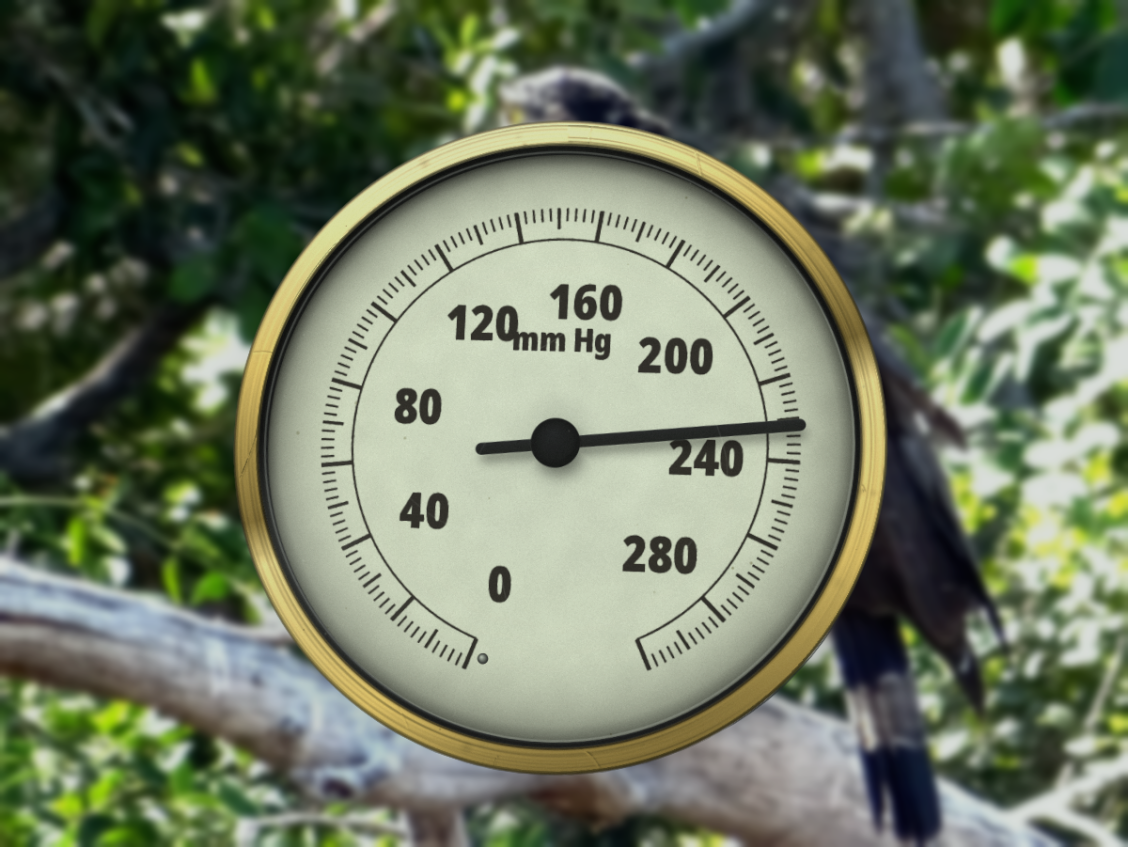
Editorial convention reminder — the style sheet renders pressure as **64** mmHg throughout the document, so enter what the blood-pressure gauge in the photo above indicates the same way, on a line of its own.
**232** mmHg
